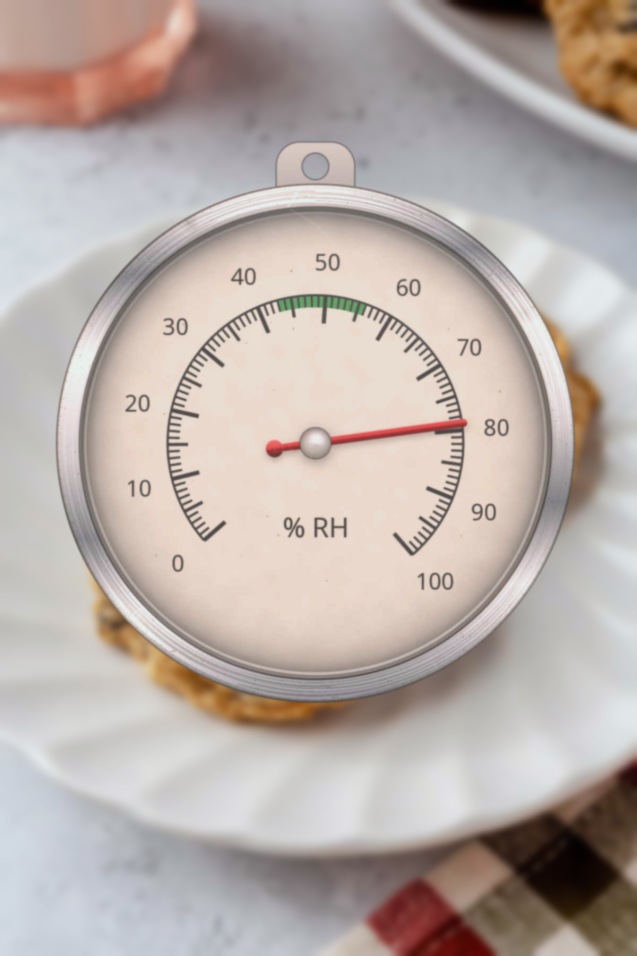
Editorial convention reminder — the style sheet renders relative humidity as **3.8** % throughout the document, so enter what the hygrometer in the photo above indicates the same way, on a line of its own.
**79** %
